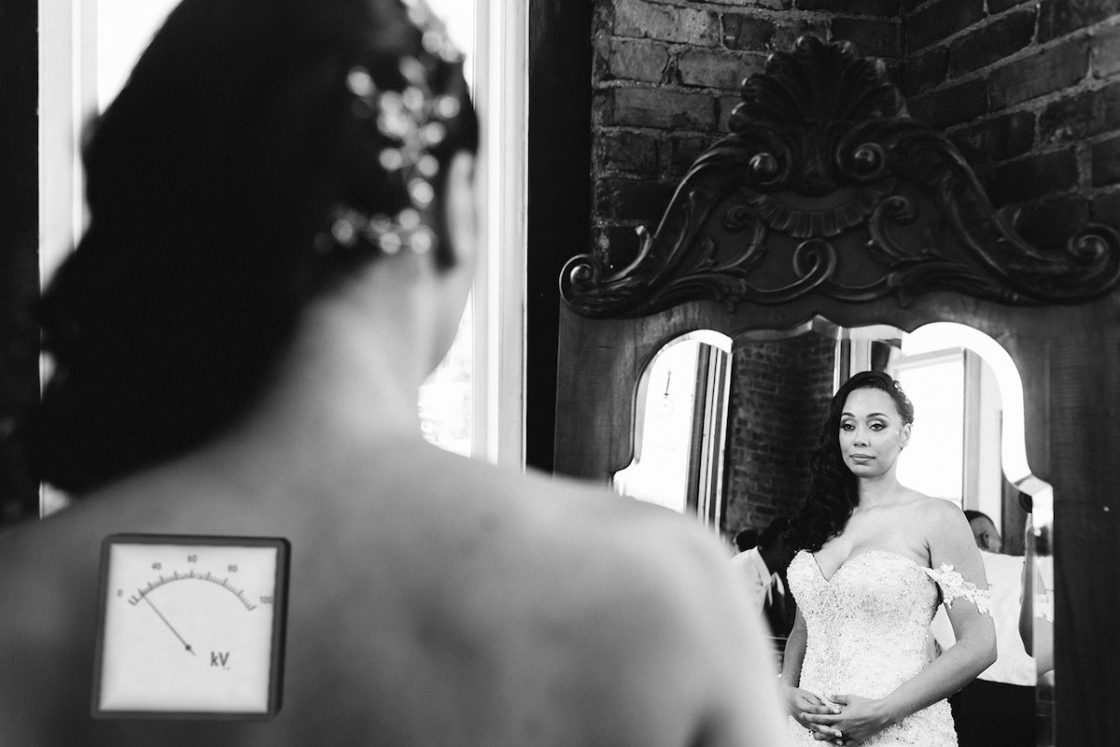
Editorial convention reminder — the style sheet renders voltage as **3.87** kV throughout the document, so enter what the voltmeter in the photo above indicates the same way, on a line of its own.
**20** kV
